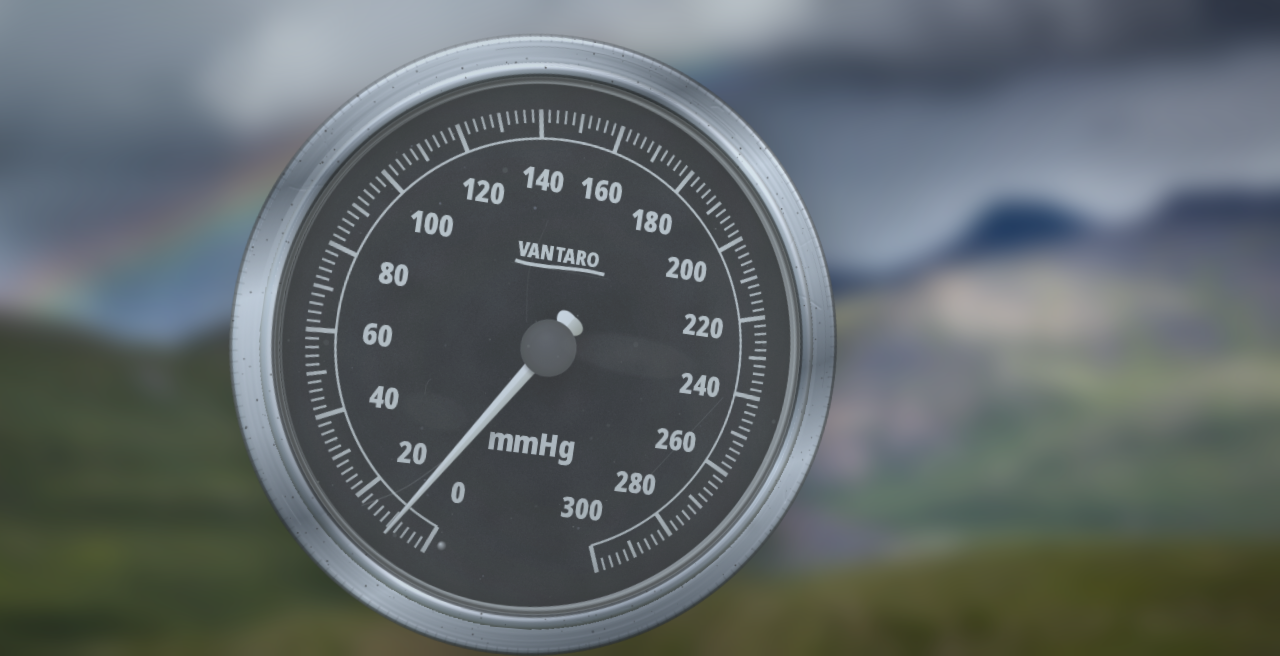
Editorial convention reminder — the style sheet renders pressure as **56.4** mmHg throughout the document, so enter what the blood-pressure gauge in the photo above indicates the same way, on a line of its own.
**10** mmHg
